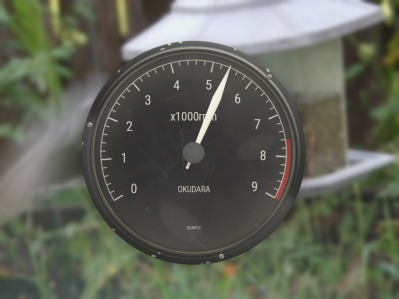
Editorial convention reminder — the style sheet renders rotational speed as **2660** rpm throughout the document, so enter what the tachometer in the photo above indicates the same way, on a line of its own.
**5400** rpm
